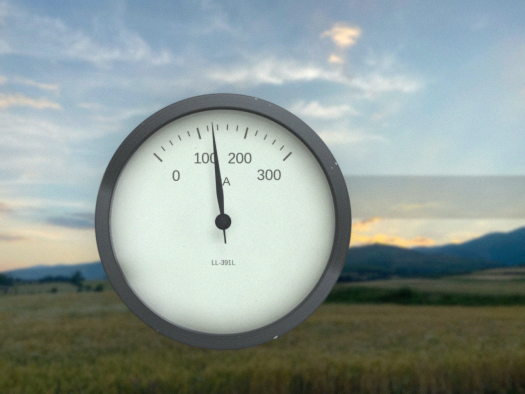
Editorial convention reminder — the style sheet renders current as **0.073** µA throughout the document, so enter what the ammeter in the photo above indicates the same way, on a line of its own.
**130** µA
